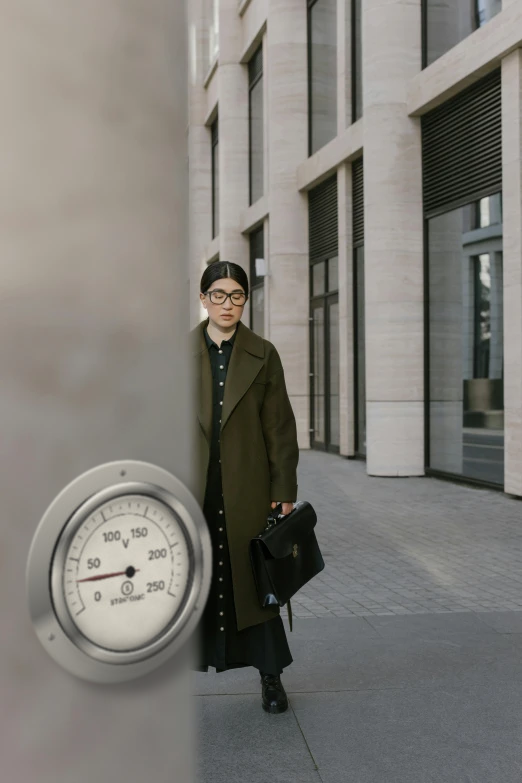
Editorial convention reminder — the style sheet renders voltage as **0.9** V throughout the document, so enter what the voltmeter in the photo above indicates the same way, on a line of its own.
**30** V
